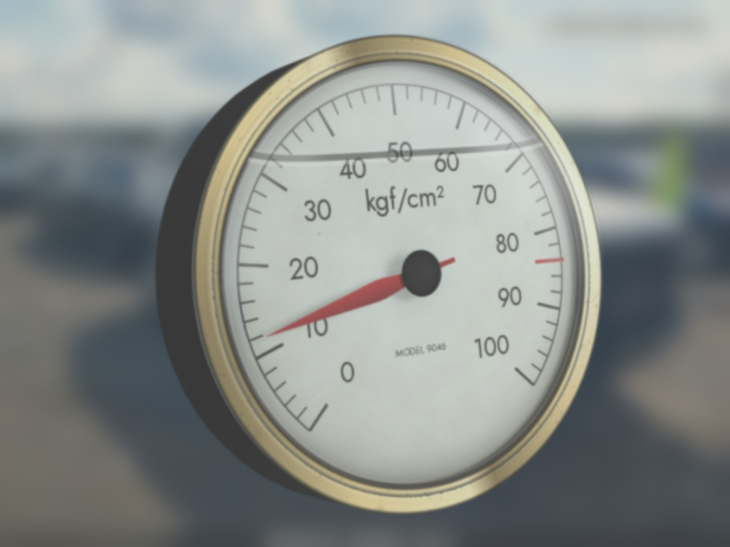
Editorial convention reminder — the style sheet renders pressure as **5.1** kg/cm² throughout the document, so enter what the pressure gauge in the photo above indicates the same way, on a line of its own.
**12** kg/cm²
